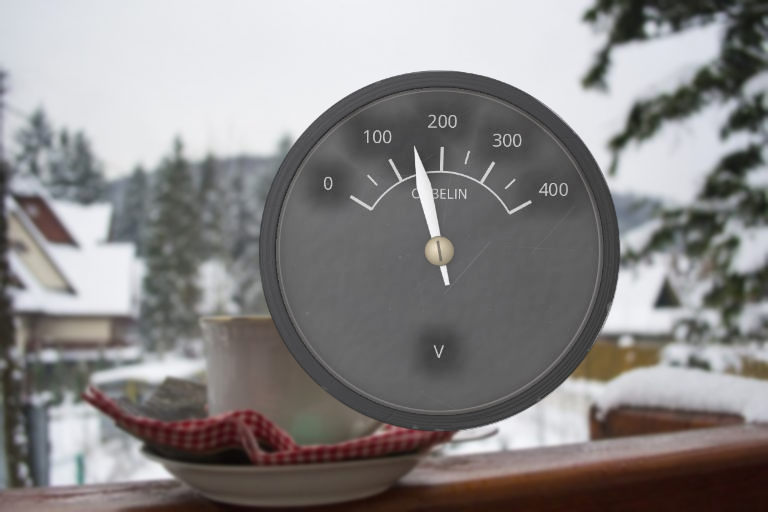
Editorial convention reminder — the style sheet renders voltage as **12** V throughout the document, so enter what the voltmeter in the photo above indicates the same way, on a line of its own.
**150** V
